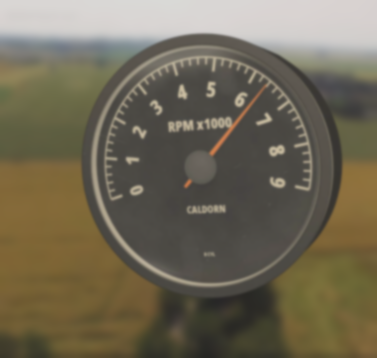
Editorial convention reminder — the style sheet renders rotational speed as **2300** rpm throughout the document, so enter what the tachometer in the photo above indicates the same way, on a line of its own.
**6400** rpm
